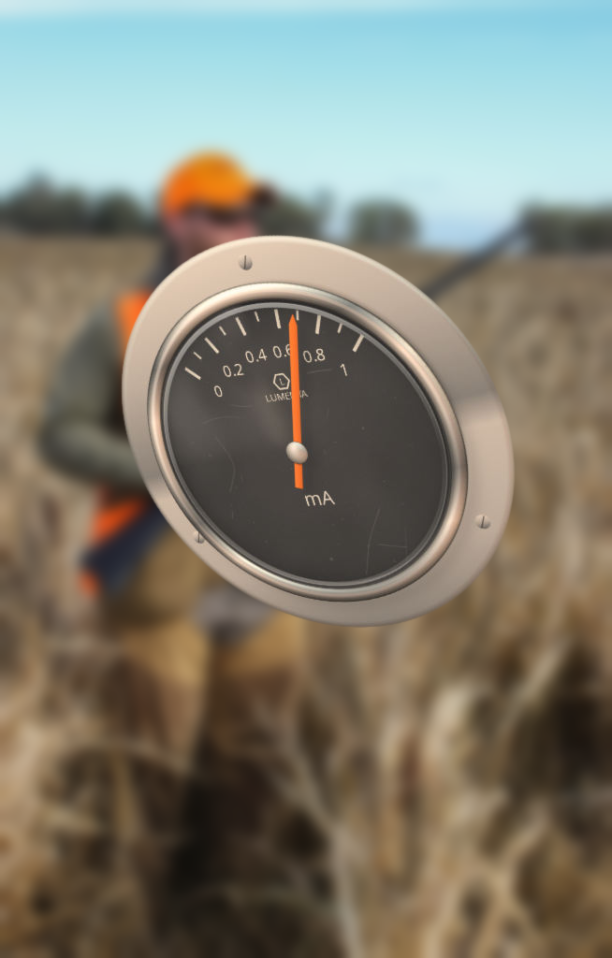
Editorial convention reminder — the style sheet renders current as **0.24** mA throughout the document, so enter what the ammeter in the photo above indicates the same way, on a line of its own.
**0.7** mA
